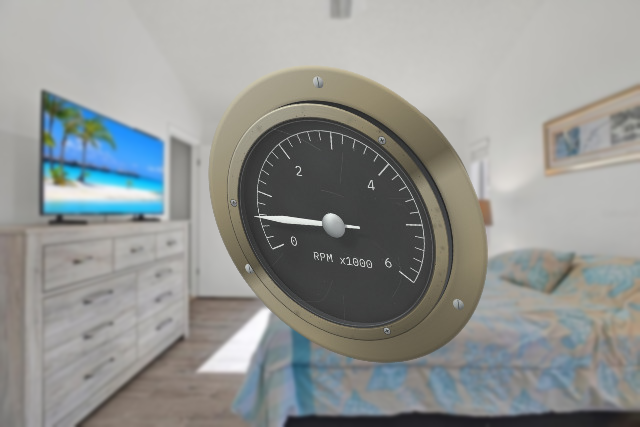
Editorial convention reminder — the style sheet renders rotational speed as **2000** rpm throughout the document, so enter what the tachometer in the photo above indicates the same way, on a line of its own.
**600** rpm
